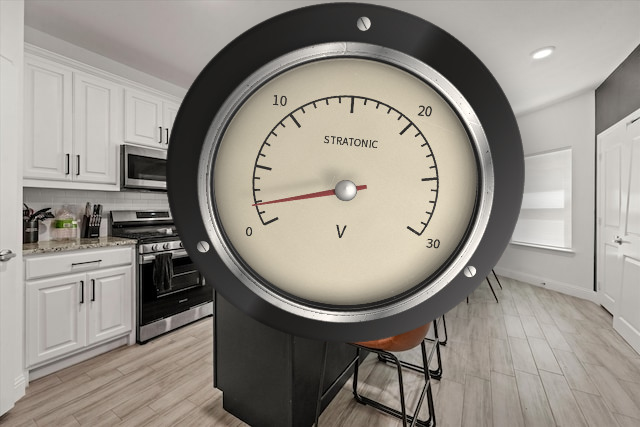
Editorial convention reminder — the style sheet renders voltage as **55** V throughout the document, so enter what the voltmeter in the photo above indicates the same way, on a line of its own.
**2** V
